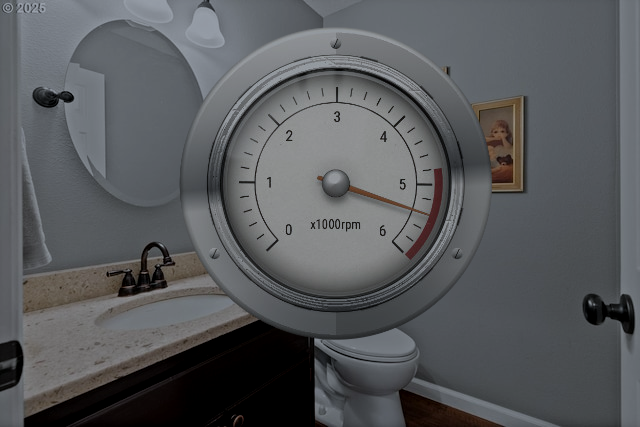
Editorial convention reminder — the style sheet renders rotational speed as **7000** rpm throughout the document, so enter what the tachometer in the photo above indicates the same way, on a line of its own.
**5400** rpm
